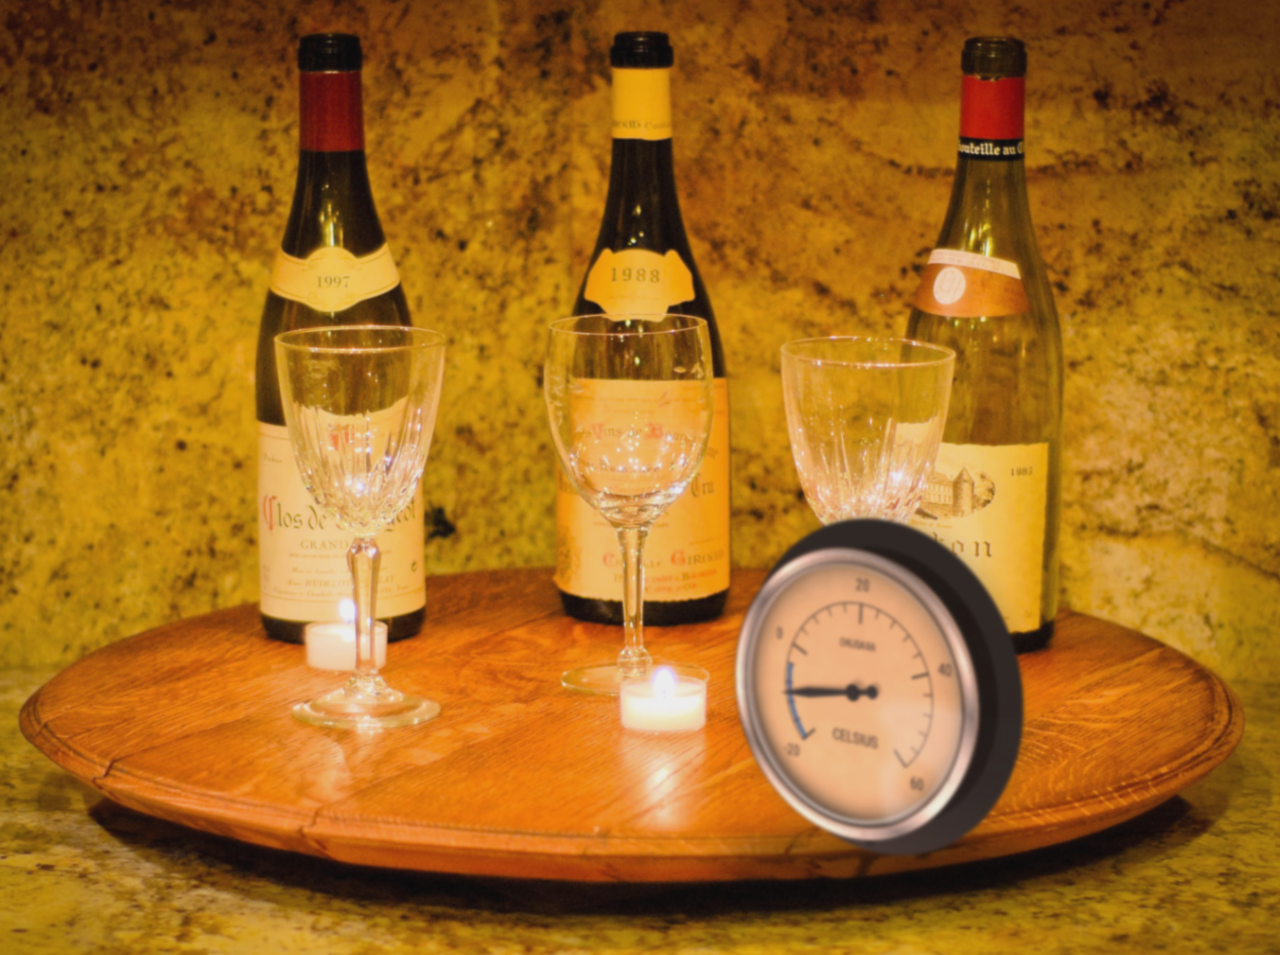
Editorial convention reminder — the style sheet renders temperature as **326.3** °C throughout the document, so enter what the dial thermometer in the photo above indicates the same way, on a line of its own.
**-10** °C
